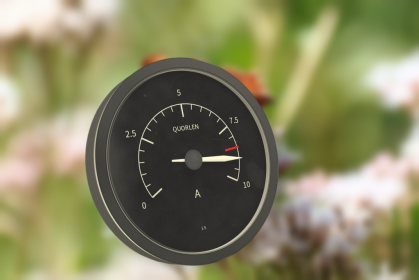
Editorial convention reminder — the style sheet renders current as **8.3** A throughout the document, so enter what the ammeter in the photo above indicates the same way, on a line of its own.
**9** A
